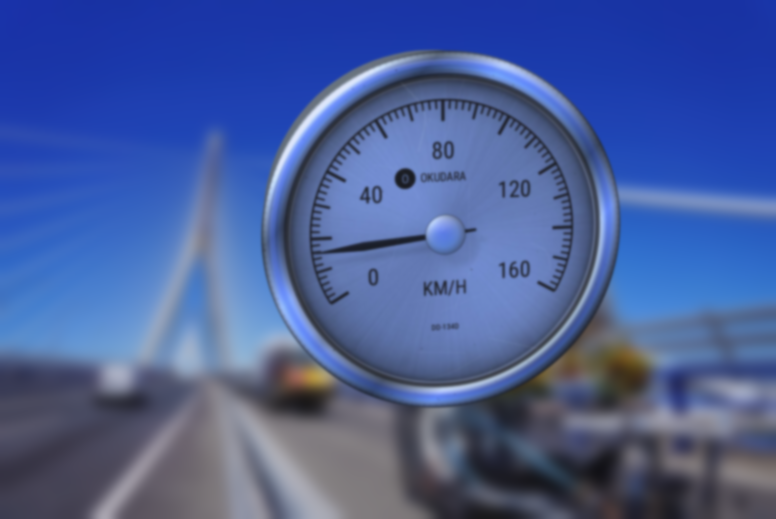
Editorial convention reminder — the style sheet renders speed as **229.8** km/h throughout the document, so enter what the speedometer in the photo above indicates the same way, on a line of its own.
**16** km/h
